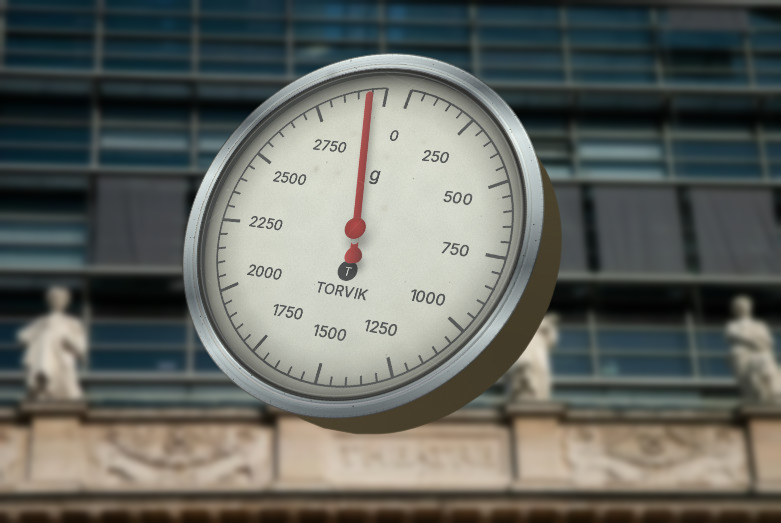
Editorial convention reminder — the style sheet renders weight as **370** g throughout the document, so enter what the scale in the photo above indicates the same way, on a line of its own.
**2950** g
